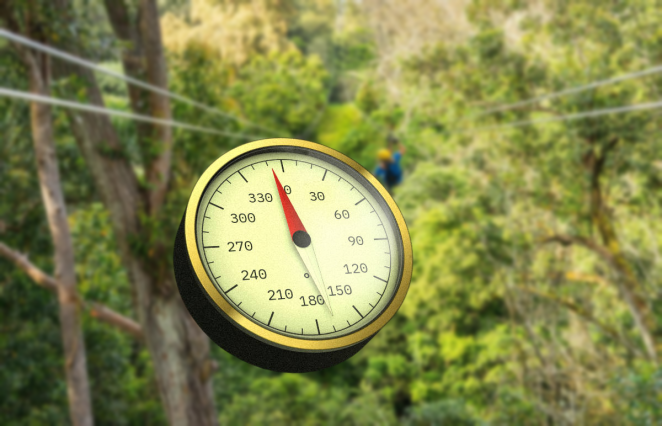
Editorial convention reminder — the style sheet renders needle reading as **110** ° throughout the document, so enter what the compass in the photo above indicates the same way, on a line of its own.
**350** °
